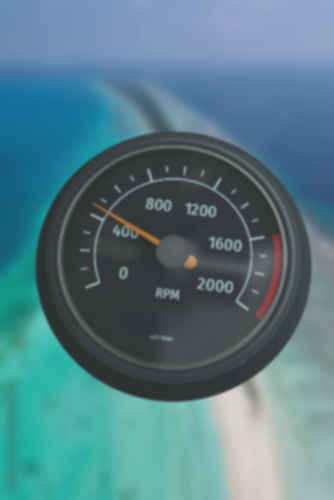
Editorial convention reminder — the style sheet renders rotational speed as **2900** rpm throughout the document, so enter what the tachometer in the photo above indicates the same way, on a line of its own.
**450** rpm
